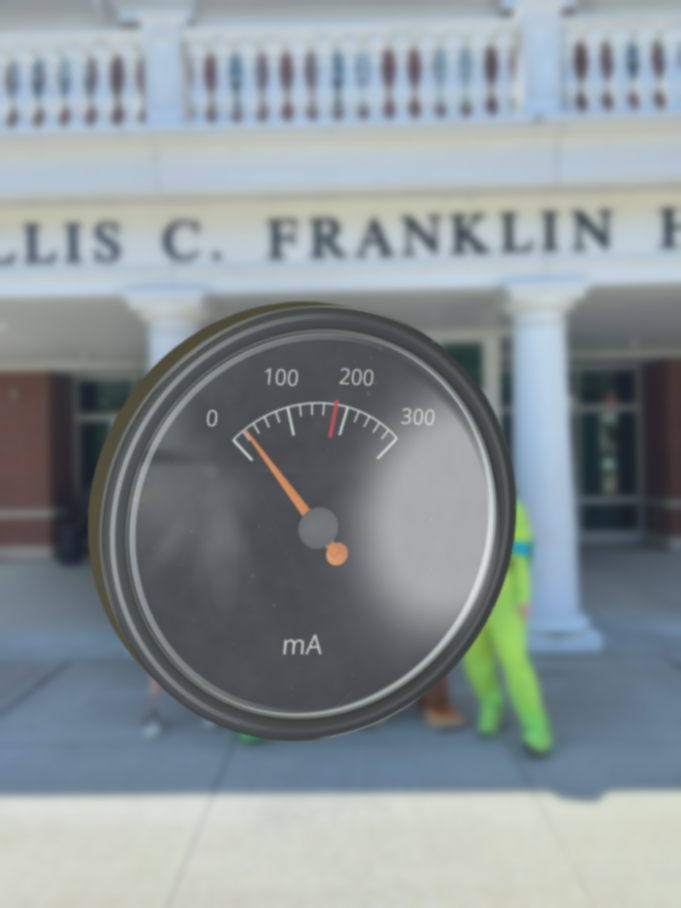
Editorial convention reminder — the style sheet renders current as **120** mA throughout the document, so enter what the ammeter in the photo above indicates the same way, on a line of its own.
**20** mA
